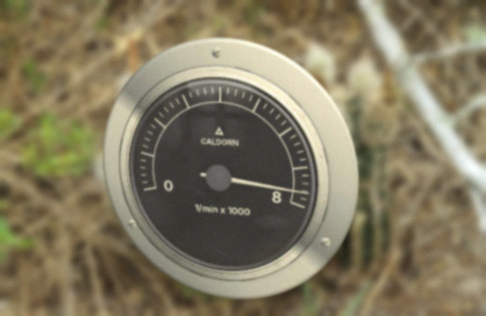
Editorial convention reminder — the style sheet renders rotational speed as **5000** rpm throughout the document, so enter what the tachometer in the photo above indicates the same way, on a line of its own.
**7600** rpm
